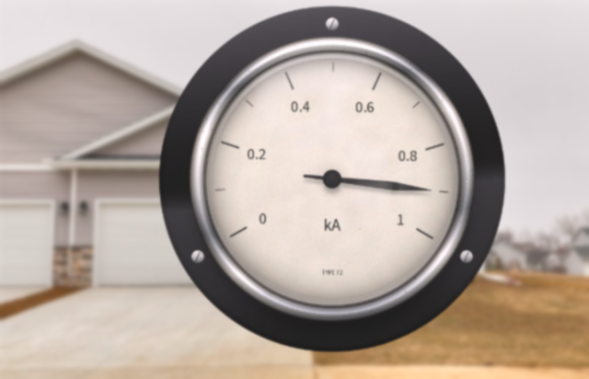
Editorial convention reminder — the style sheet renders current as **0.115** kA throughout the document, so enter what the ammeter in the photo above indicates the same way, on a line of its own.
**0.9** kA
